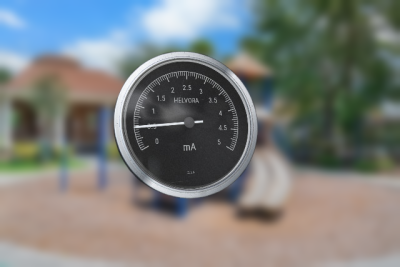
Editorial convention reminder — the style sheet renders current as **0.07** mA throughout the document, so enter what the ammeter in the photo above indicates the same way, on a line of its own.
**0.5** mA
